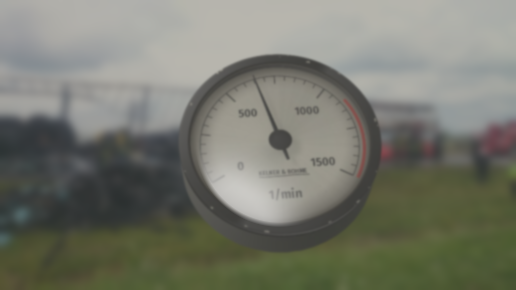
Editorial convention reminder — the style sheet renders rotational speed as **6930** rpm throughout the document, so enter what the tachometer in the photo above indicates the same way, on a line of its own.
**650** rpm
